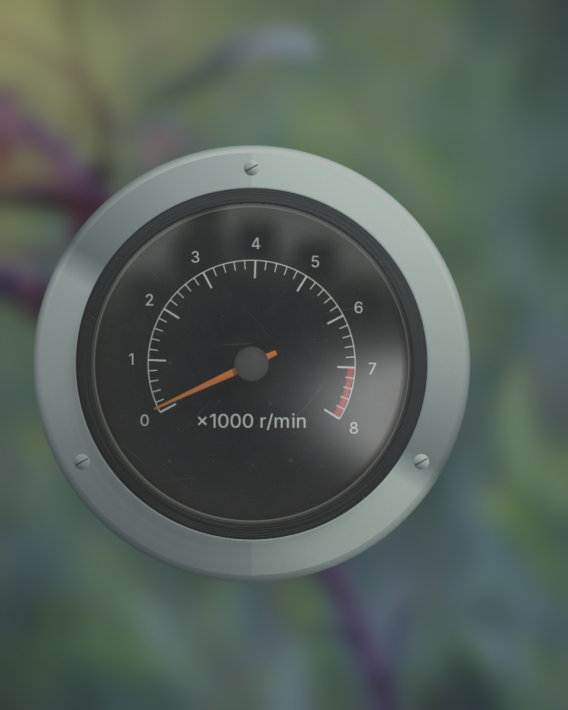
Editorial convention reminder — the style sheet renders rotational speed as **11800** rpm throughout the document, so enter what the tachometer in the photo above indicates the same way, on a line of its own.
**100** rpm
